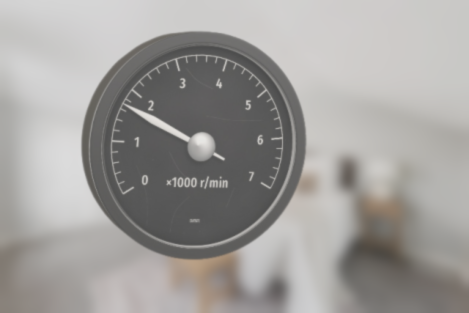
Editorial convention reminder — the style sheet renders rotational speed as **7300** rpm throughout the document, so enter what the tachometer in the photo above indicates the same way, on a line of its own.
**1700** rpm
